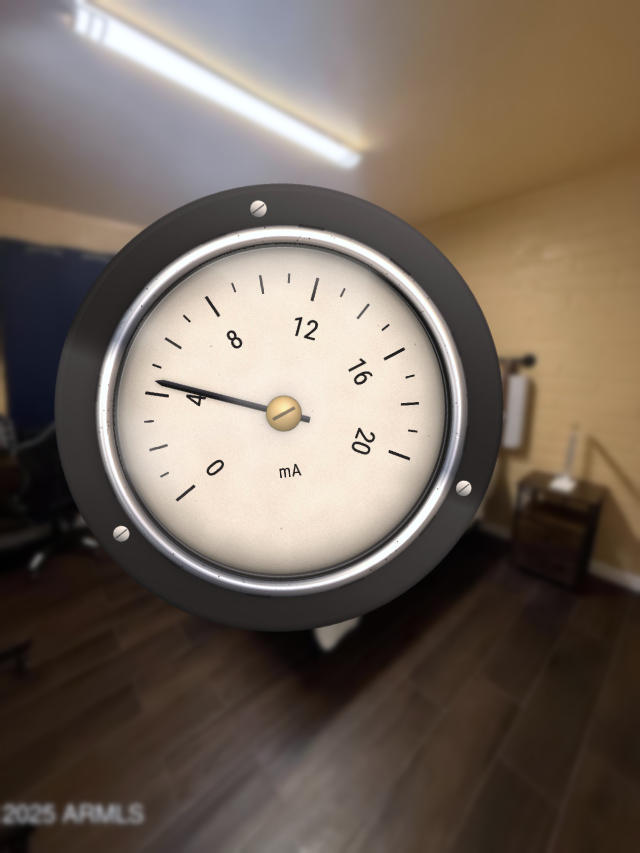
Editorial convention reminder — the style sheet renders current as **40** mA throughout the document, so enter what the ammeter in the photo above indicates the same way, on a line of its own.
**4.5** mA
